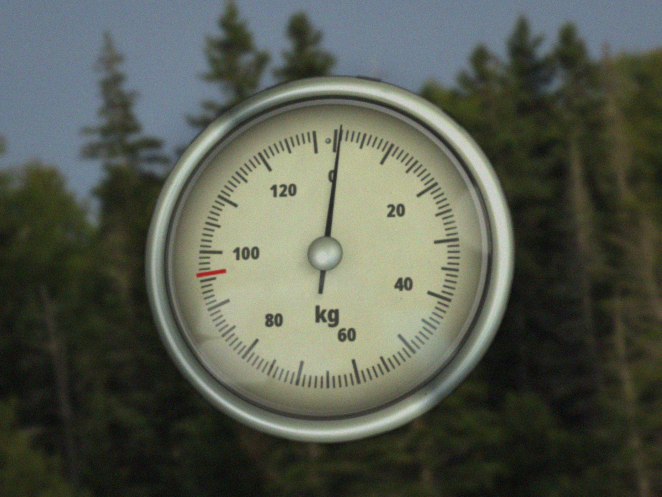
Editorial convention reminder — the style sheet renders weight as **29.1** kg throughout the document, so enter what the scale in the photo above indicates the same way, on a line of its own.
**1** kg
